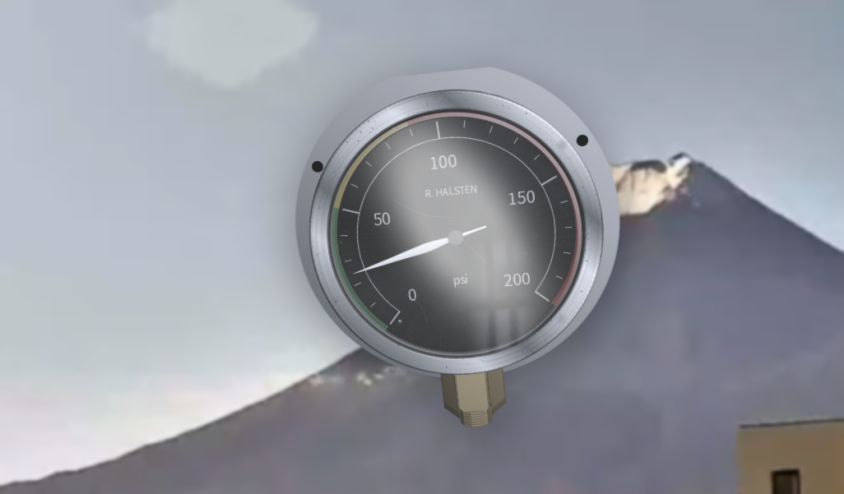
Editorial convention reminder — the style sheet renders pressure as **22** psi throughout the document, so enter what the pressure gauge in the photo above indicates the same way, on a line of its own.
**25** psi
